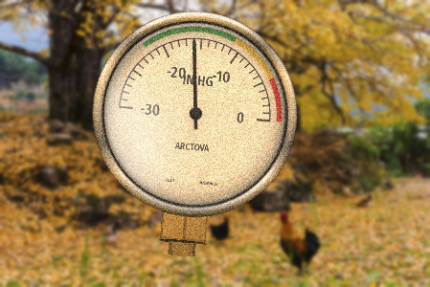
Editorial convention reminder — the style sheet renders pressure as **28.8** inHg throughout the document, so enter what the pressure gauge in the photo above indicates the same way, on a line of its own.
**-16** inHg
